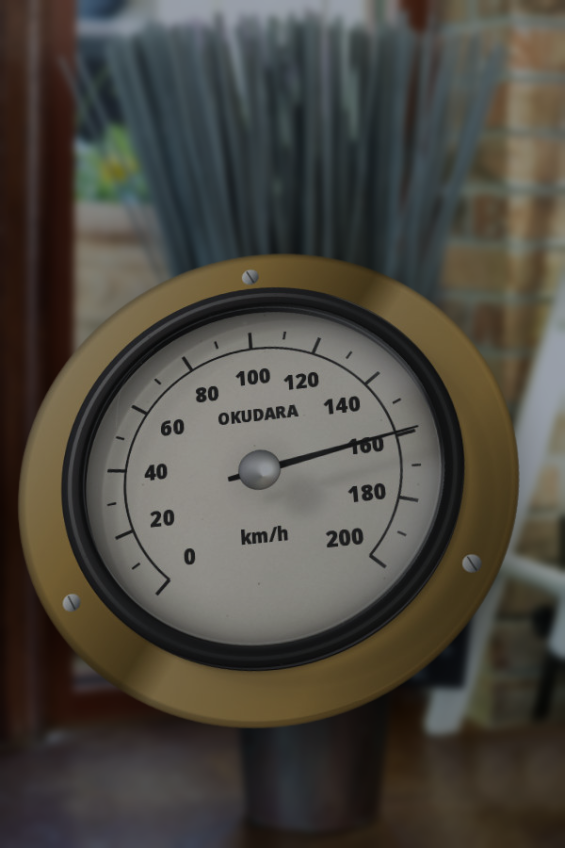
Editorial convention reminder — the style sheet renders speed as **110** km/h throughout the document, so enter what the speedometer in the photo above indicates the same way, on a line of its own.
**160** km/h
